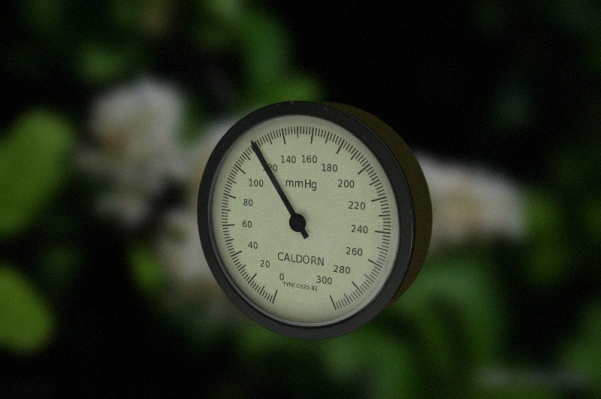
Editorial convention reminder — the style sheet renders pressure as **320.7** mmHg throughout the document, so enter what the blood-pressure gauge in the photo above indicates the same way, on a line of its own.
**120** mmHg
